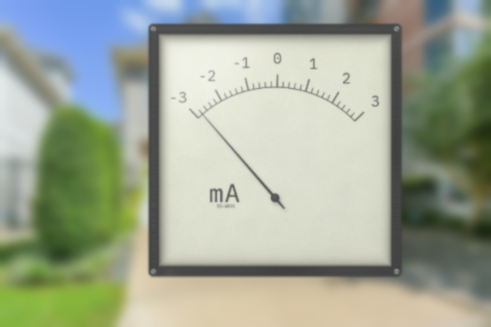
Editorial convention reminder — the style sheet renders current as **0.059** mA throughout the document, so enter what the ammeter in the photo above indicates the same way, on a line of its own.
**-2.8** mA
